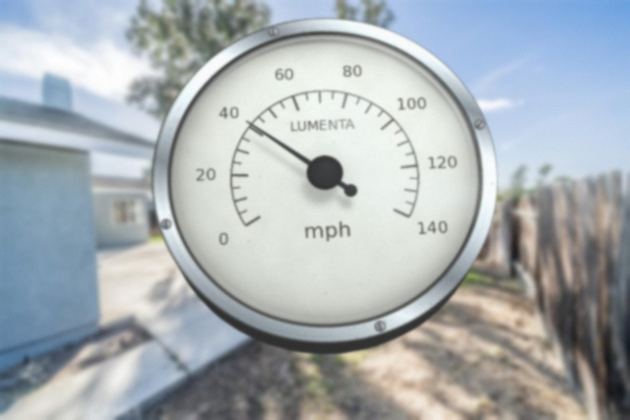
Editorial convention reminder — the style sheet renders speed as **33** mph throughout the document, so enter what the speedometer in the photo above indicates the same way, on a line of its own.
**40** mph
